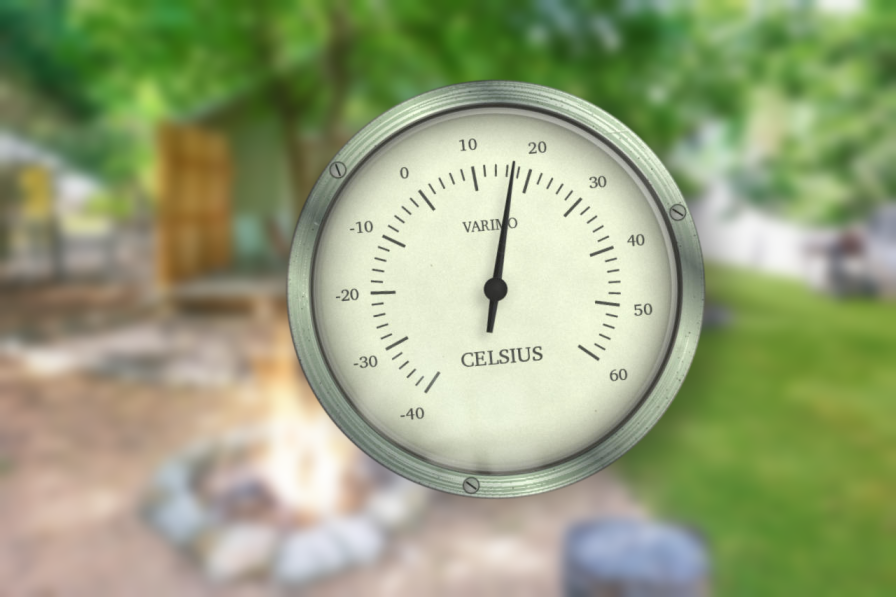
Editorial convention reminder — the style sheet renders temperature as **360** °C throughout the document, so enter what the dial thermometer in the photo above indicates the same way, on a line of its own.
**17** °C
